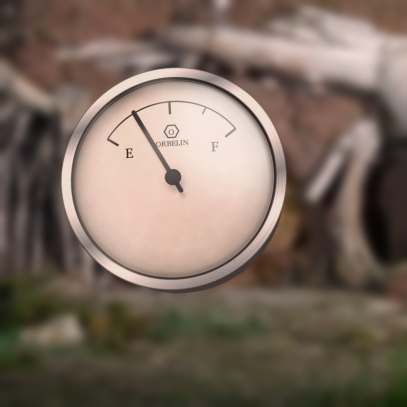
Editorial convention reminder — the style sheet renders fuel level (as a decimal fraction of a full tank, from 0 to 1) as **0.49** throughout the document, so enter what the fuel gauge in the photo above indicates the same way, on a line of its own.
**0.25**
